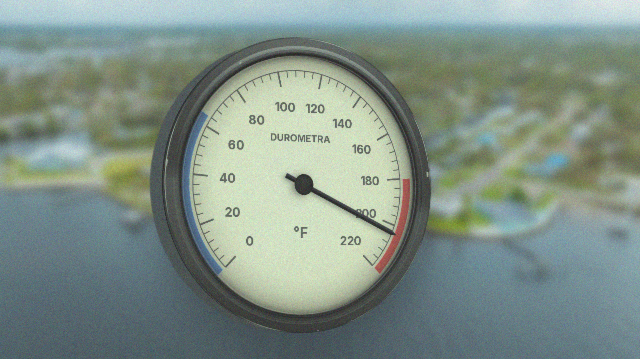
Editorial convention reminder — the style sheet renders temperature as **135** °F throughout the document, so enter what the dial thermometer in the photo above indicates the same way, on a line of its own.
**204** °F
